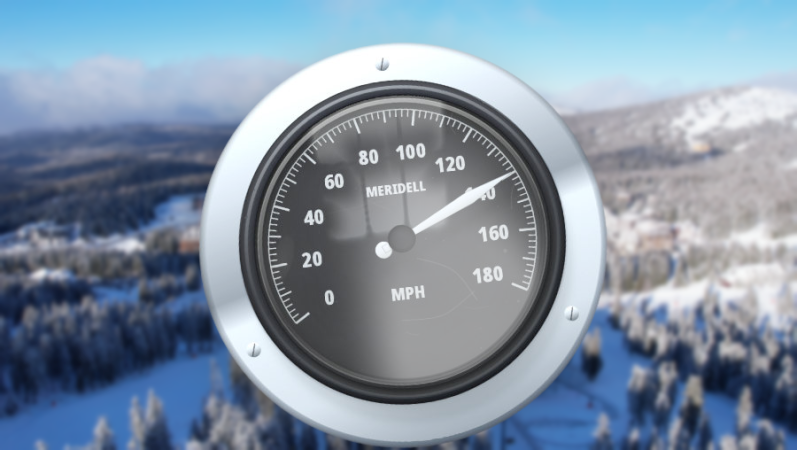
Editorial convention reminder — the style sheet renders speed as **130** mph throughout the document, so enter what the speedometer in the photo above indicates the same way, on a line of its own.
**140** mph
